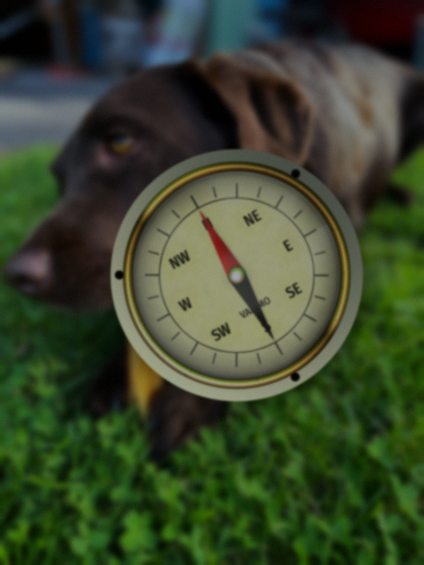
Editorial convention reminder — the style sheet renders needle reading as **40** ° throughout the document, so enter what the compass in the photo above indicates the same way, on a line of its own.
**0** °
